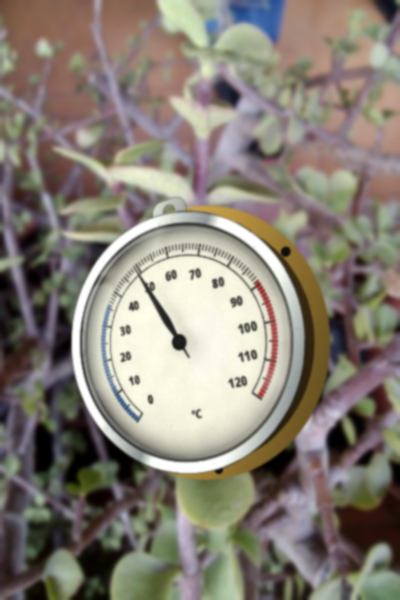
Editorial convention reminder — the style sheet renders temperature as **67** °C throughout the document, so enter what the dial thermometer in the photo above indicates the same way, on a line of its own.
**50** °C
